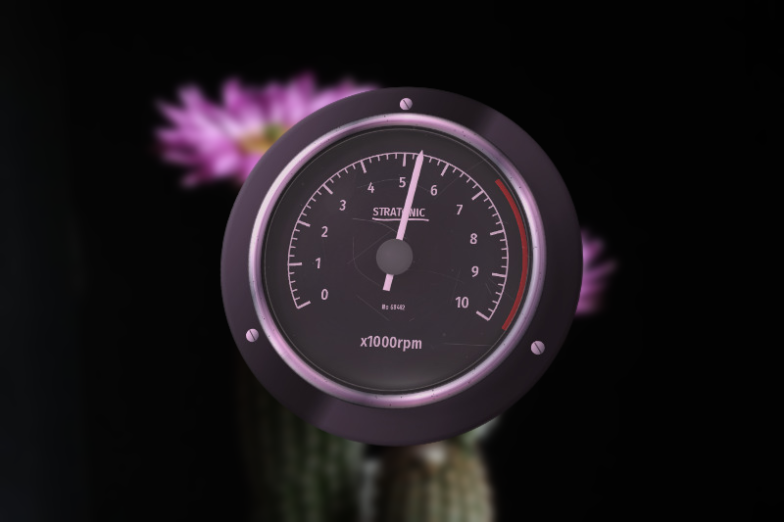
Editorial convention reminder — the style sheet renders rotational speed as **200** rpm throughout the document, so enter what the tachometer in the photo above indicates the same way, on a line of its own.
**5400** rpm
